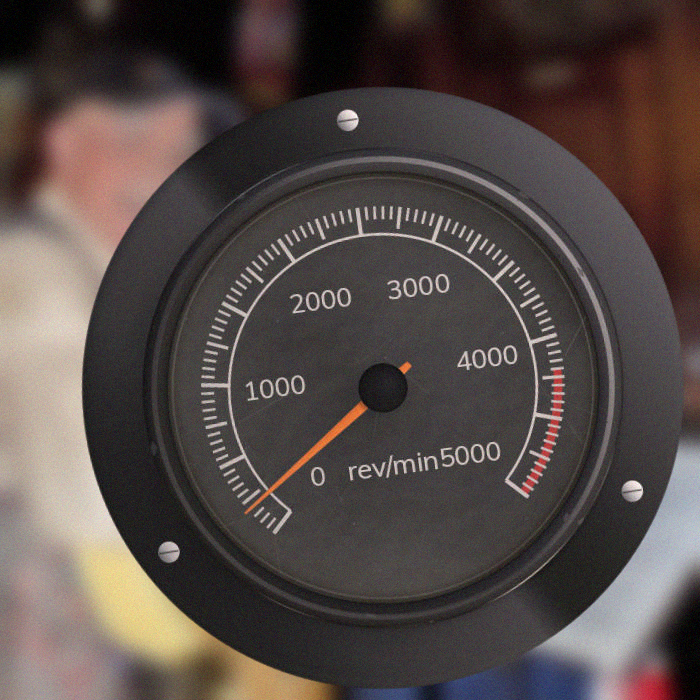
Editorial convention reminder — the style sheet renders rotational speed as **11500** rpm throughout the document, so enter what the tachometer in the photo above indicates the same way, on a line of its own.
**200** rpm
